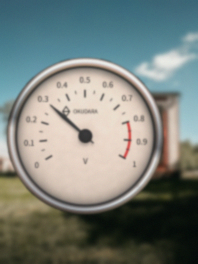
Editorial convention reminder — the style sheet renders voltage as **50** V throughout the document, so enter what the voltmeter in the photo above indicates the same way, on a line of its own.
**0.3** V
